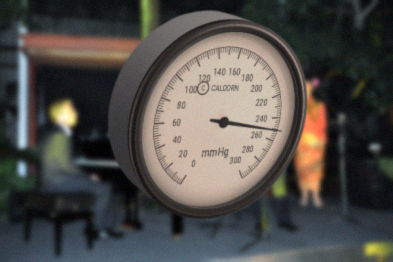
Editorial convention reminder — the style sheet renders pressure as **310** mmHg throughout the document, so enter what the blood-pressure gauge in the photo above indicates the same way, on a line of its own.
**250** mmHg
